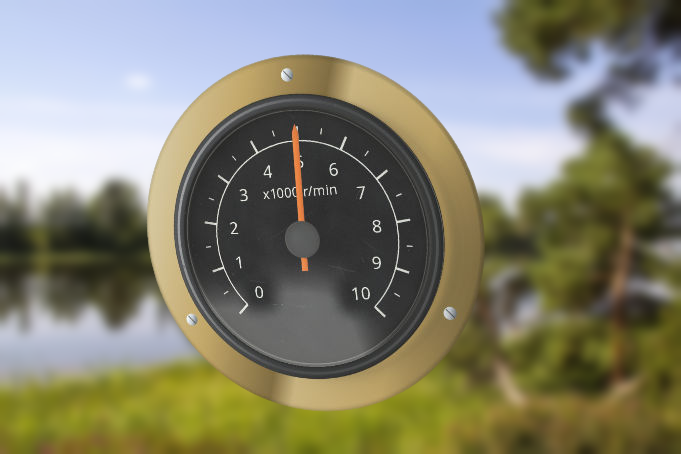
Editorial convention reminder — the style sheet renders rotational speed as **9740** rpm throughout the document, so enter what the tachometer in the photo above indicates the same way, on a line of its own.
**5000** rpm
